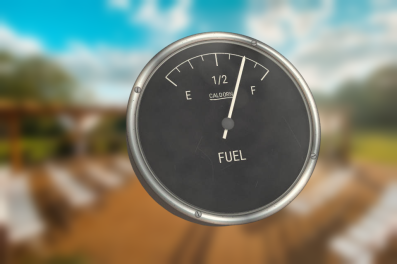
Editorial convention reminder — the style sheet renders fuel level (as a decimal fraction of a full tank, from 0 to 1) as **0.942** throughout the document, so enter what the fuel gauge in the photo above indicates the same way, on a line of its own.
**0.75**
